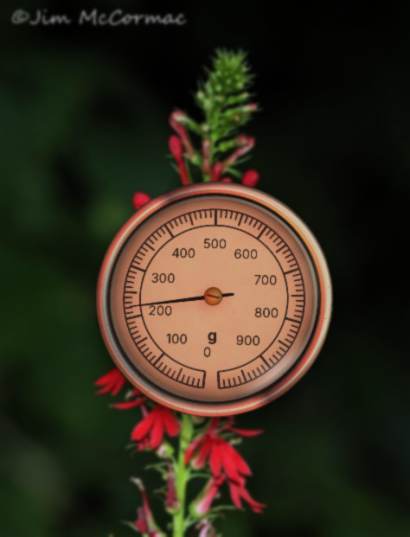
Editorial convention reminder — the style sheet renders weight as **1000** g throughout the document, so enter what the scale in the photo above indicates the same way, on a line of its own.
**220** g
